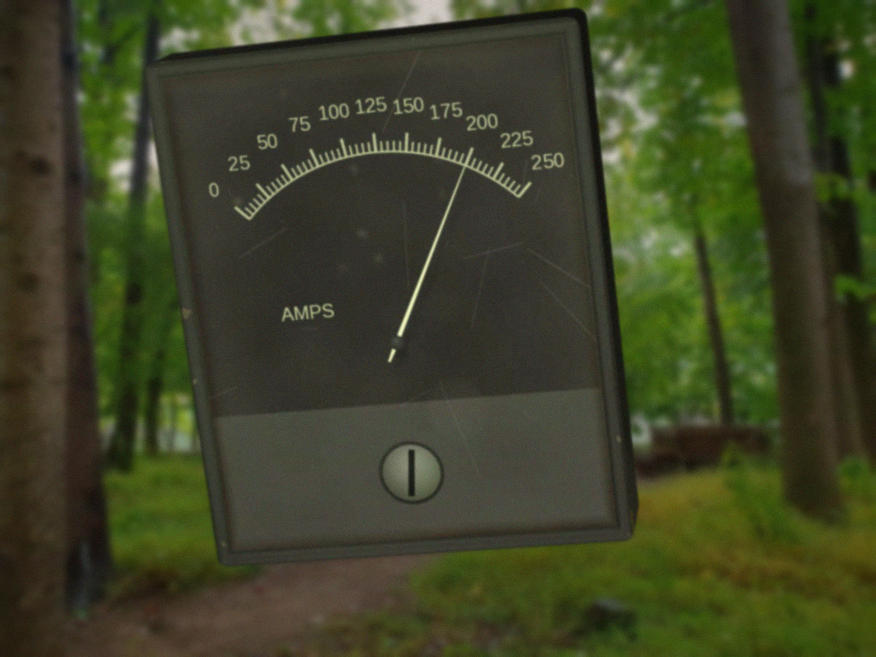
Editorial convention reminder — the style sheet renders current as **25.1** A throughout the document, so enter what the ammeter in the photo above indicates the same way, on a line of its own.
**200** A
